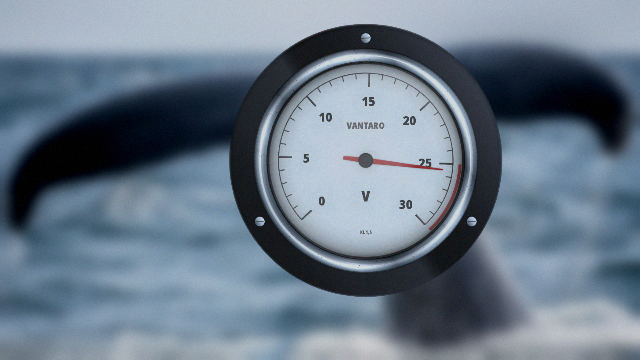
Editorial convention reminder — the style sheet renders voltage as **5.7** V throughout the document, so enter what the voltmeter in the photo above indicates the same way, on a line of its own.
**25.5** V
